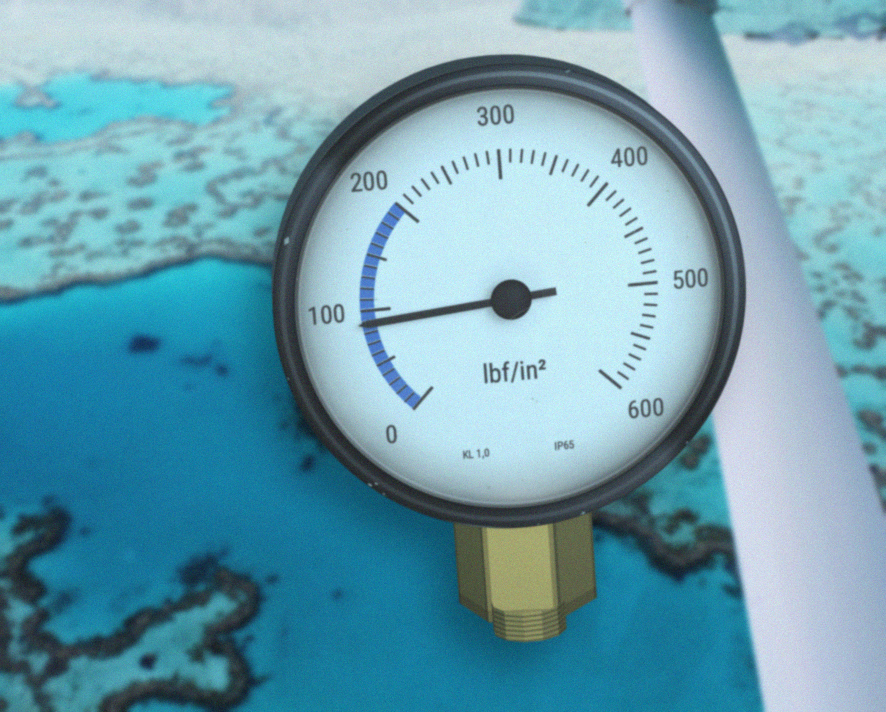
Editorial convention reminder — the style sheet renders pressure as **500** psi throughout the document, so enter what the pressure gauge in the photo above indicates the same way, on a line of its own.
**90** psi
